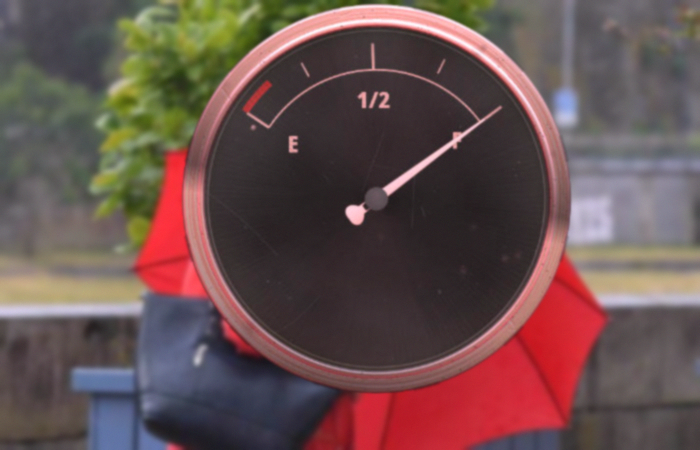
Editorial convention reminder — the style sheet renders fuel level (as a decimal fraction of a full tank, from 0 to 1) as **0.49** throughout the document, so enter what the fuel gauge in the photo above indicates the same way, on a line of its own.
**1**
